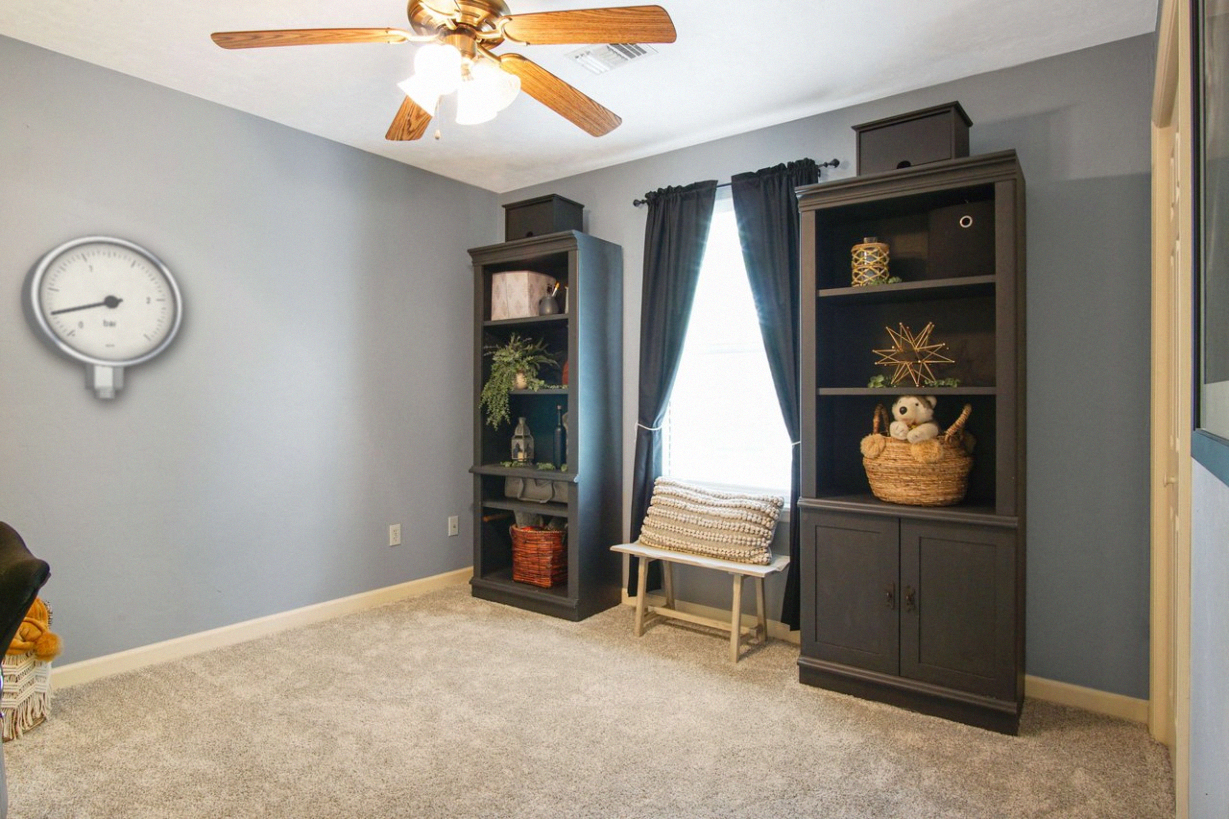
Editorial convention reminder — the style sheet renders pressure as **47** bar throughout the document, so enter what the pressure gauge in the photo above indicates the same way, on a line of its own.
**0.25** bar
